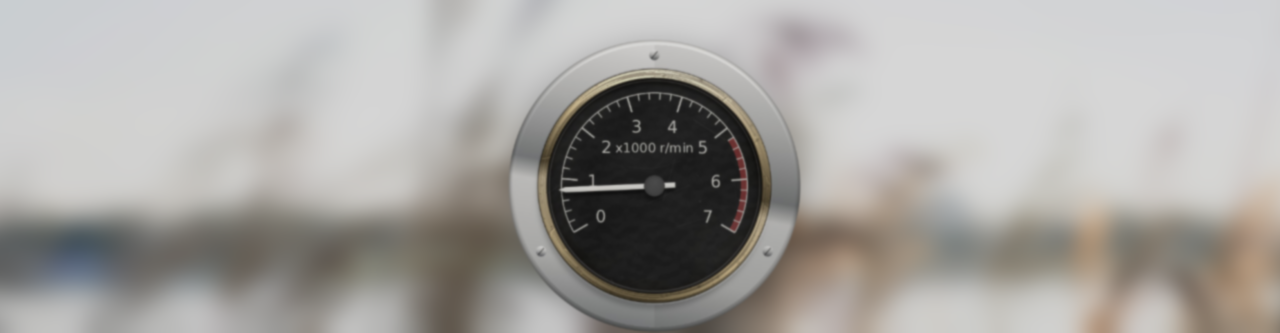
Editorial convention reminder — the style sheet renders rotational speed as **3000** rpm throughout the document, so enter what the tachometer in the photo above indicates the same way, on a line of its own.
**800** rpm
